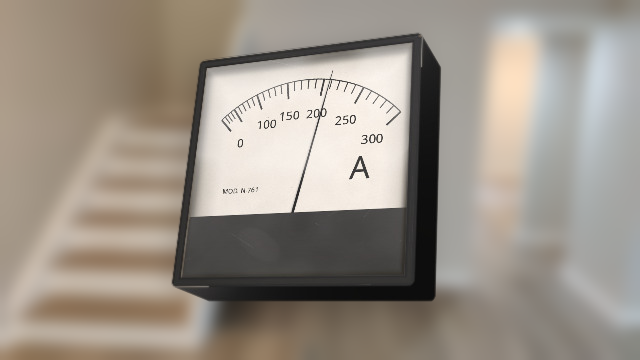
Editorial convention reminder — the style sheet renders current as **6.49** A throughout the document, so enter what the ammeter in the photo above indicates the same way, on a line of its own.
**210** A
